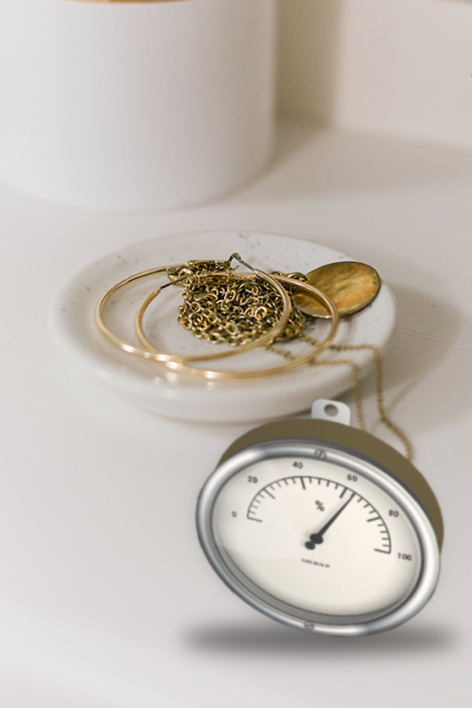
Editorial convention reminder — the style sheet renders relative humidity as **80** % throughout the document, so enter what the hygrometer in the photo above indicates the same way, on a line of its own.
**64** %
